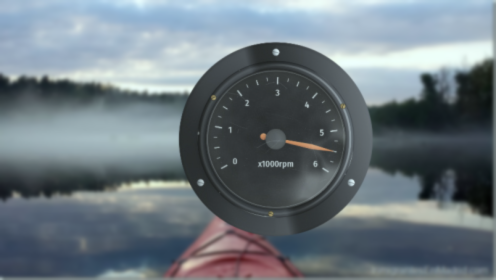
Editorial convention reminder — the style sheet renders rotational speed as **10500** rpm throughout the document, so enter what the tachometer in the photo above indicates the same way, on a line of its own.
**5500** rpm
